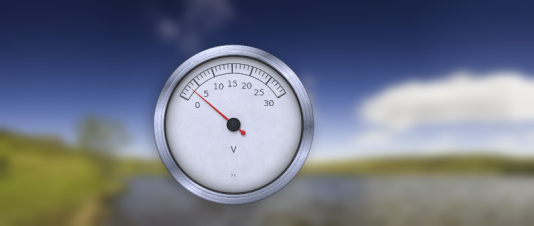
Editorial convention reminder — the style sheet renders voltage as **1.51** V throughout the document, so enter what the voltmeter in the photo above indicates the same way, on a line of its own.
**3** V
